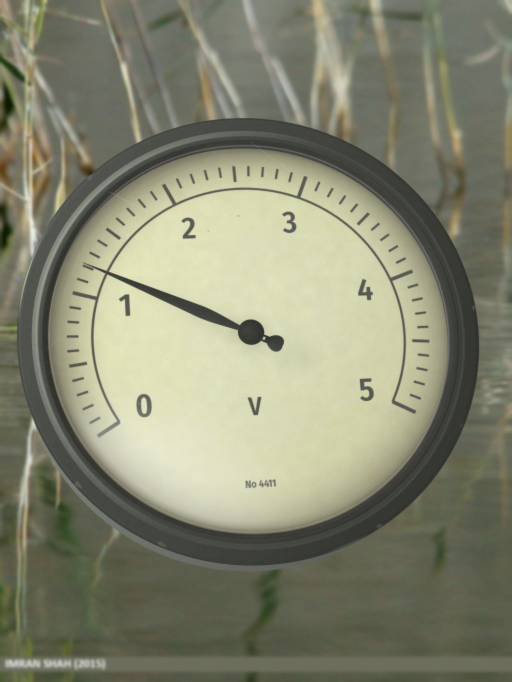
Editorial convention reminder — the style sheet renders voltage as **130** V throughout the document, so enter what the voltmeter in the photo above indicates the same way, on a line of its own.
**1.2** V
